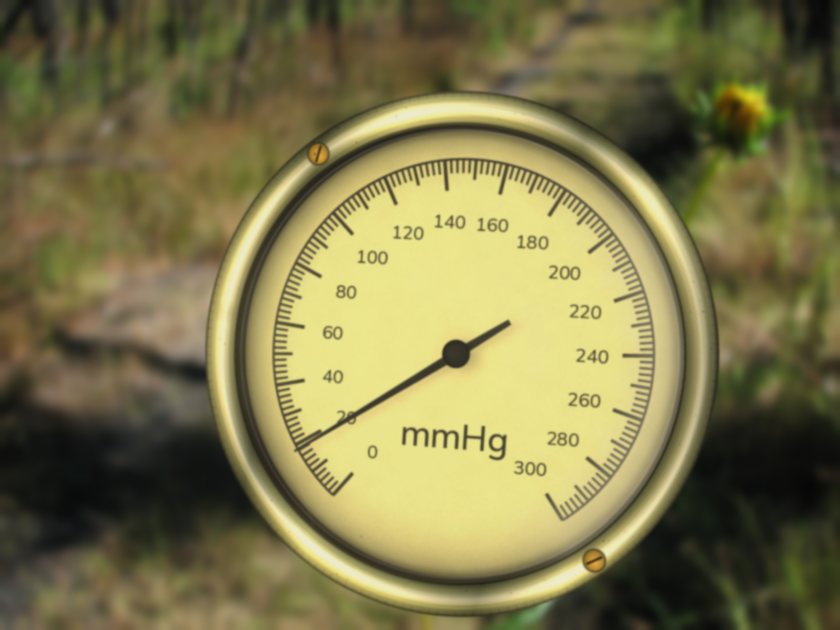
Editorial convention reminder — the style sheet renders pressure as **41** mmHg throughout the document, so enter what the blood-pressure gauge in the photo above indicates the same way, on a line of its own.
**18** mmHg
